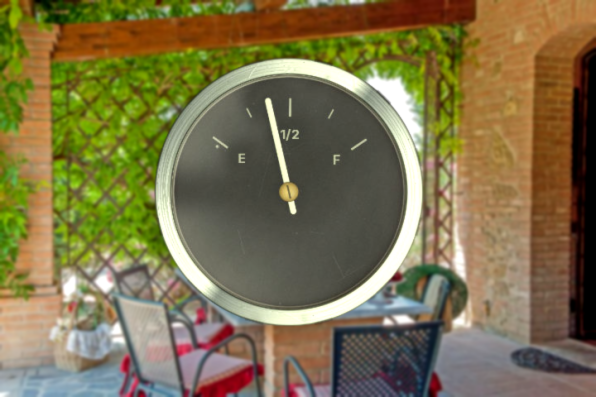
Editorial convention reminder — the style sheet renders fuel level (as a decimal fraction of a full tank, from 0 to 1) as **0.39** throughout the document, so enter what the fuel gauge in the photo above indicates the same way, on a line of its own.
**0.375**
